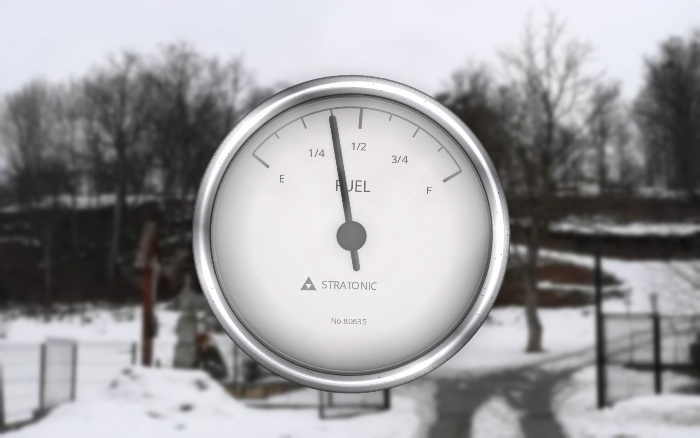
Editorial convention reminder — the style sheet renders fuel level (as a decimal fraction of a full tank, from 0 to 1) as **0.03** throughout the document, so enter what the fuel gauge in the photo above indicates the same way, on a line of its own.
**0.375**
